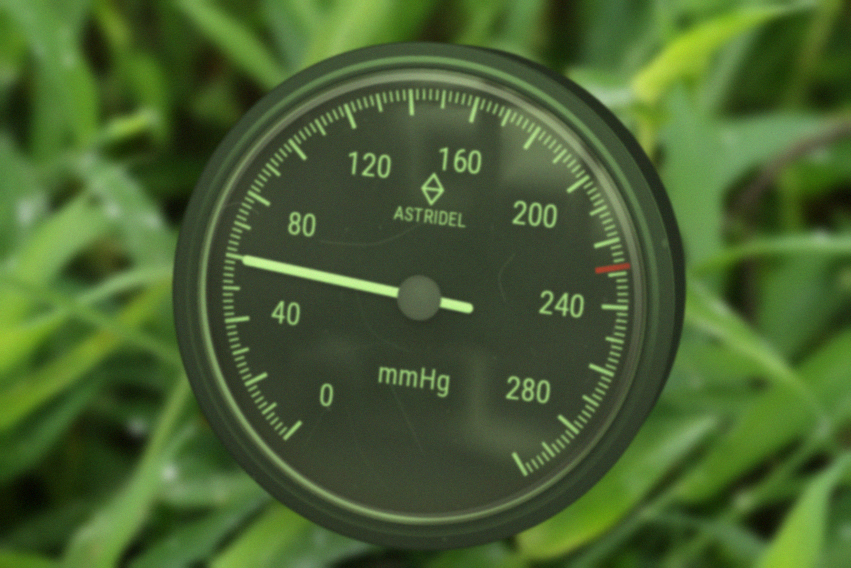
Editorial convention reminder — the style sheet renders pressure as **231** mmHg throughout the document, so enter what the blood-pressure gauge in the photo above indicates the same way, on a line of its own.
**60** mmHg
